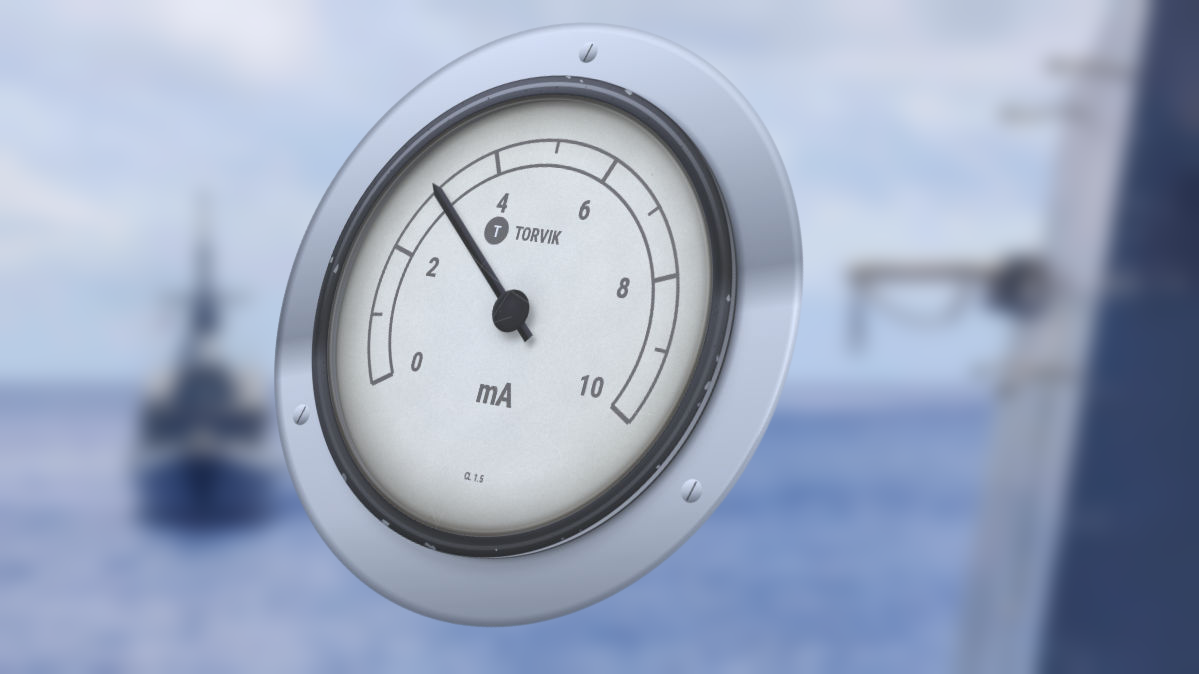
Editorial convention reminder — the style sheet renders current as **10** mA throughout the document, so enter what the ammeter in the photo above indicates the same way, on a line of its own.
**3** mA
